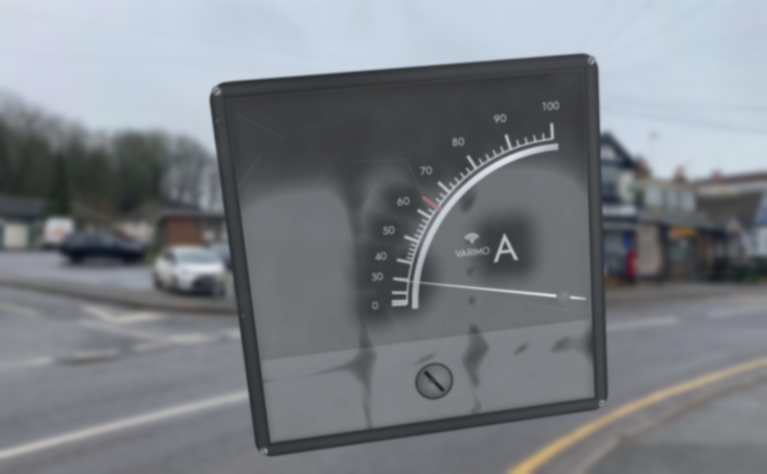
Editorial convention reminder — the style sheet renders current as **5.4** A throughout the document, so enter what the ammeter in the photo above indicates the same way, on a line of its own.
**30** A
